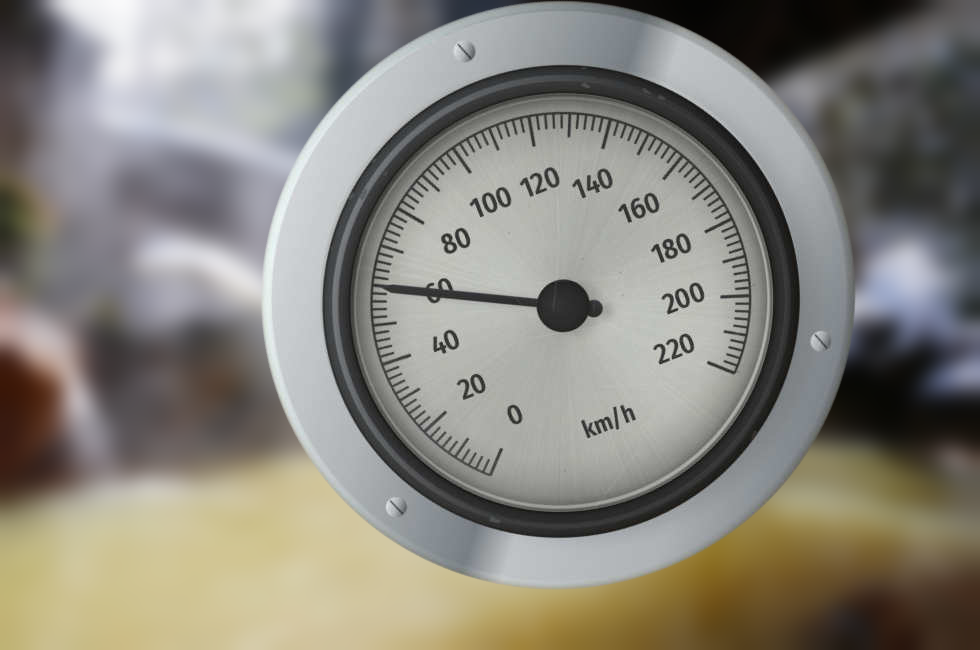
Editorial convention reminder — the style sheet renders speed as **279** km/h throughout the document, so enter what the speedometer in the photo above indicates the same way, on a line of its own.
**60** km/h
